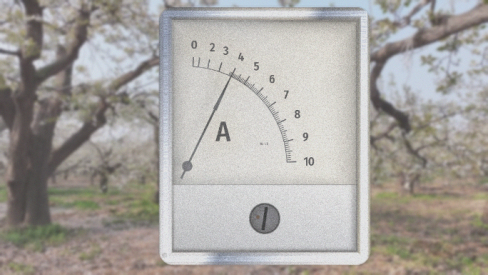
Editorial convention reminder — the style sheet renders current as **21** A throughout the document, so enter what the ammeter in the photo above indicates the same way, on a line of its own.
**4** A
